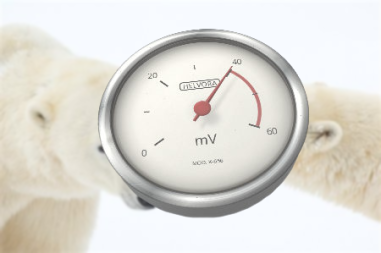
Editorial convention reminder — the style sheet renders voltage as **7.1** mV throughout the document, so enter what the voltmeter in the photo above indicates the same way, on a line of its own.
**40** mV
